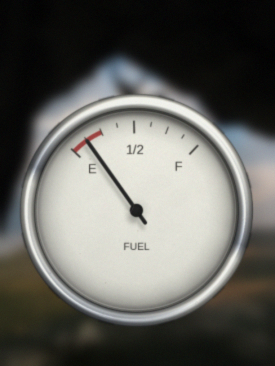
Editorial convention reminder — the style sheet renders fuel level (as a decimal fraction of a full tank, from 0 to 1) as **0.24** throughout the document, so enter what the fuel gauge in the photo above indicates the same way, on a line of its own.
**0.125**
